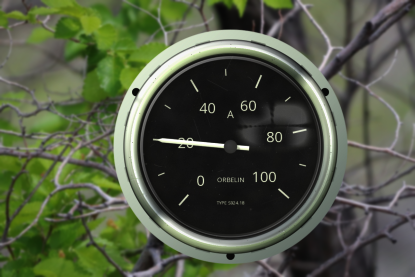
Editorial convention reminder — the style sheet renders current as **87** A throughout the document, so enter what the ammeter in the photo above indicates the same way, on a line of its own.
**20** A
